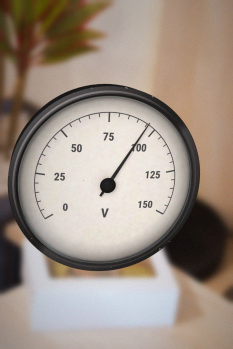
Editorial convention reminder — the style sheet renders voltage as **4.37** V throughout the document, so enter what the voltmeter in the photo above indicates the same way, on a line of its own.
**95** V
